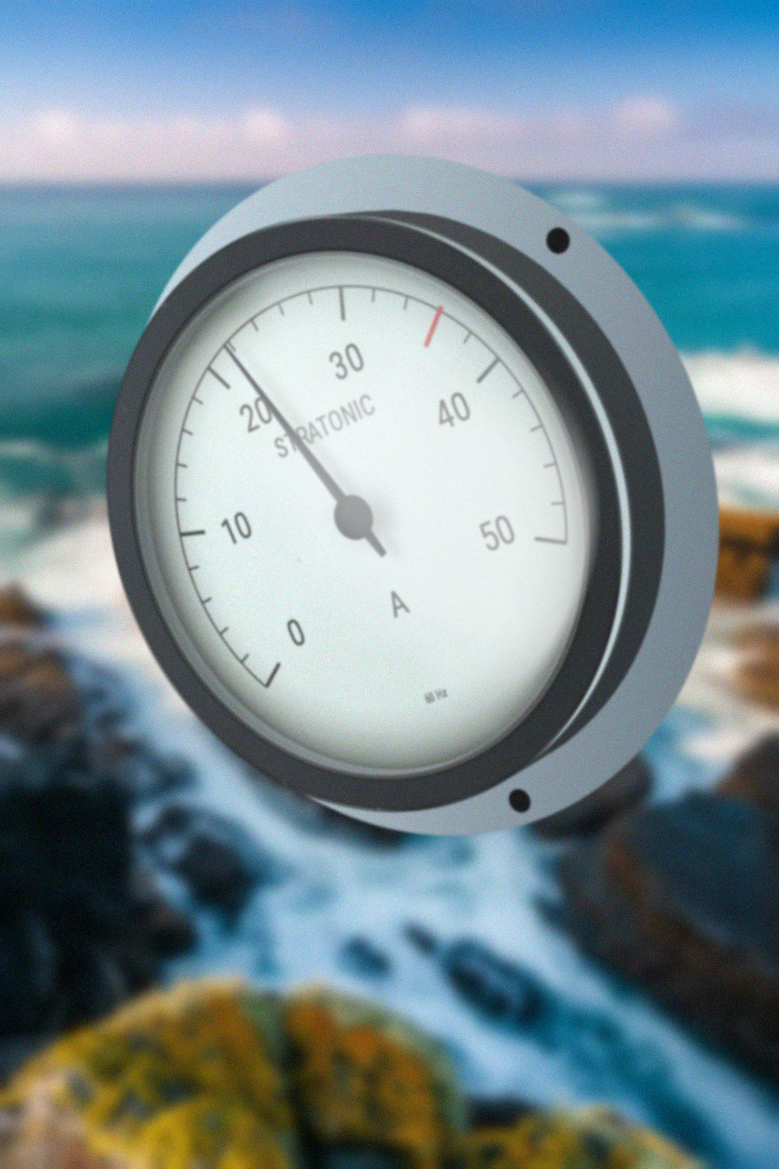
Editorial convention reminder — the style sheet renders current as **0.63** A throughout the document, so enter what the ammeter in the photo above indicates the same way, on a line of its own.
**22** A
